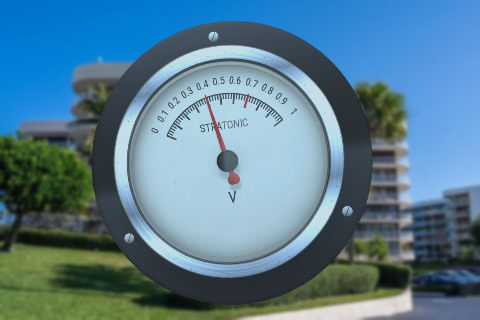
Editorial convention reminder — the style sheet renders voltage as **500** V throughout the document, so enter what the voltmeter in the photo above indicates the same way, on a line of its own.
**0.4** V
